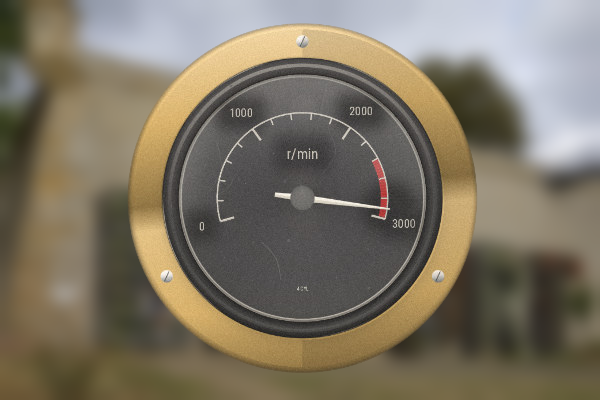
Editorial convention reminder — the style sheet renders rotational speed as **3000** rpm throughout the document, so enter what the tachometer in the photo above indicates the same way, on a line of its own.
**2900** rpm
